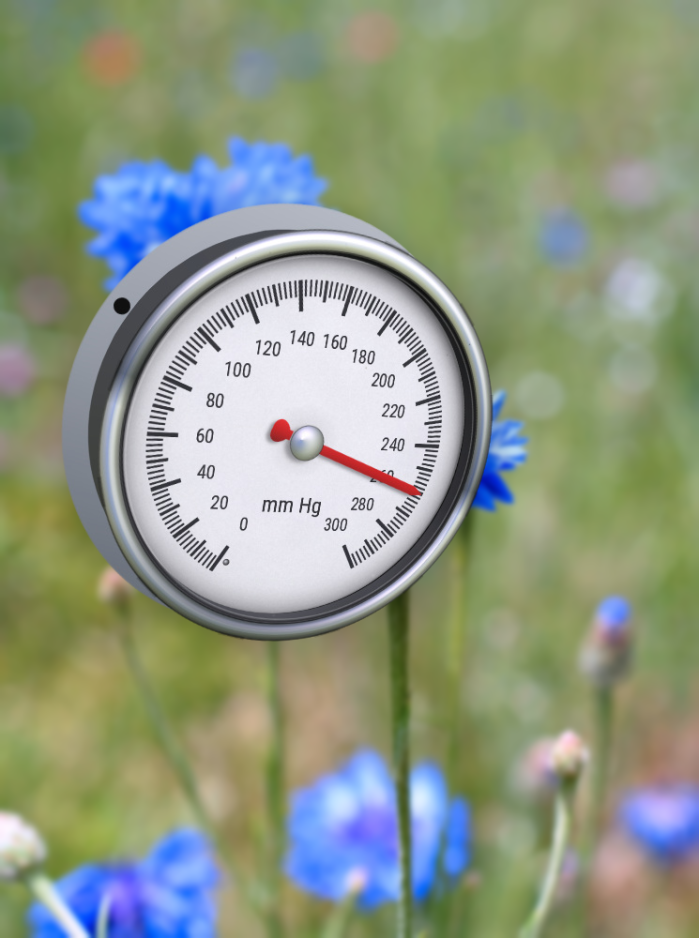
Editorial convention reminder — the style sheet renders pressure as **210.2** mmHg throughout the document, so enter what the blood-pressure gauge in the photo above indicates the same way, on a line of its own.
**260** mmHg
